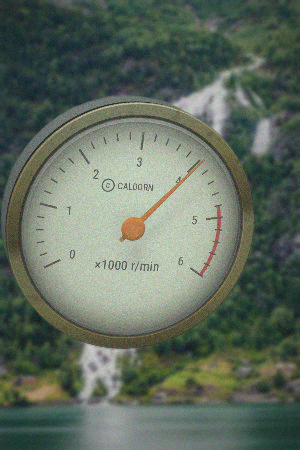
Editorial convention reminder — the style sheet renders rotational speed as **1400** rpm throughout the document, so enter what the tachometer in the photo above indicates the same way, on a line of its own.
**4000** rpm
